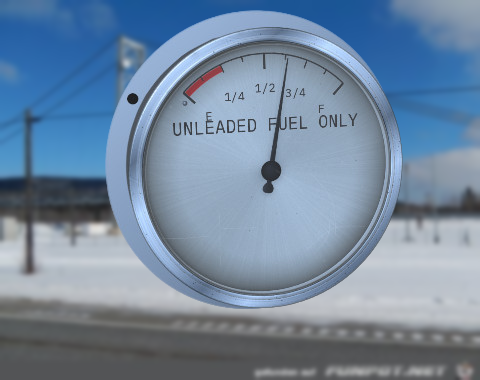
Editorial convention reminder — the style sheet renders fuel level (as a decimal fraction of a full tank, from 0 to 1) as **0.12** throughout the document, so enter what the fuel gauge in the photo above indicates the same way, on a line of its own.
**0.625**
